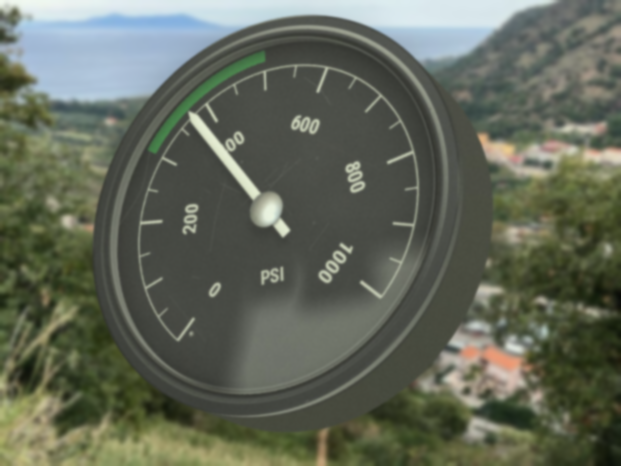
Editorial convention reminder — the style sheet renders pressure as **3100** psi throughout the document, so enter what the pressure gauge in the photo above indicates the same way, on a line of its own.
**375** psi
